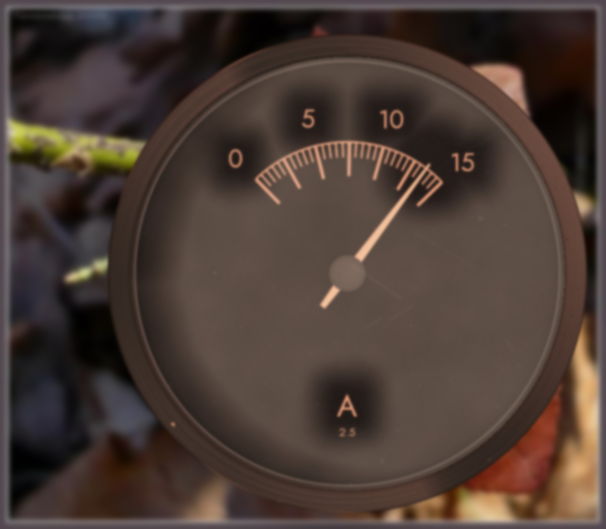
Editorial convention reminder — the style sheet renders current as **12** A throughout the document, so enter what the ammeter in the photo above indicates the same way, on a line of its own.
**13.5** A
